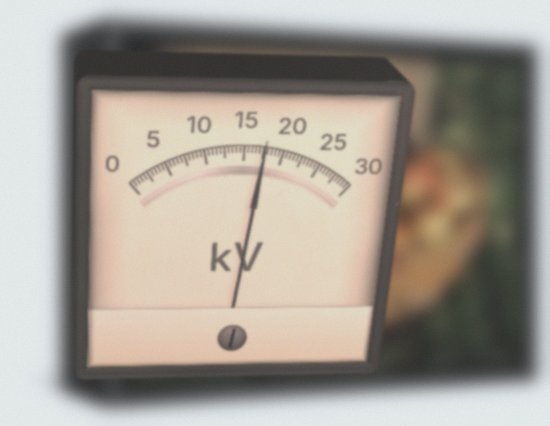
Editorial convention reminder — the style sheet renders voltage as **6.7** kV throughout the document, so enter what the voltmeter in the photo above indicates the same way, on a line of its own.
**17.5** kV
